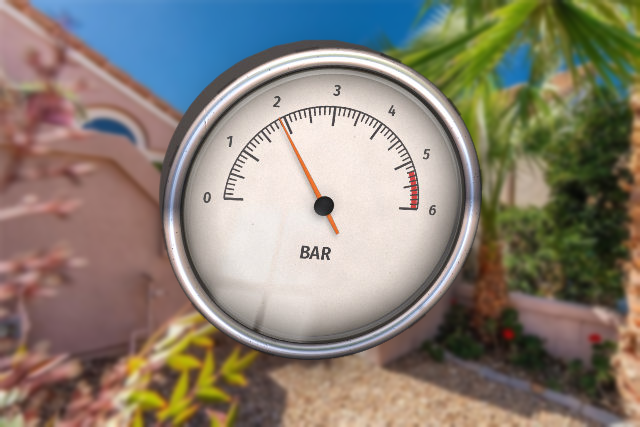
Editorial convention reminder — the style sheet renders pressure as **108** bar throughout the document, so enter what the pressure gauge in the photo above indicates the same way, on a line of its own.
**1.9** bar
